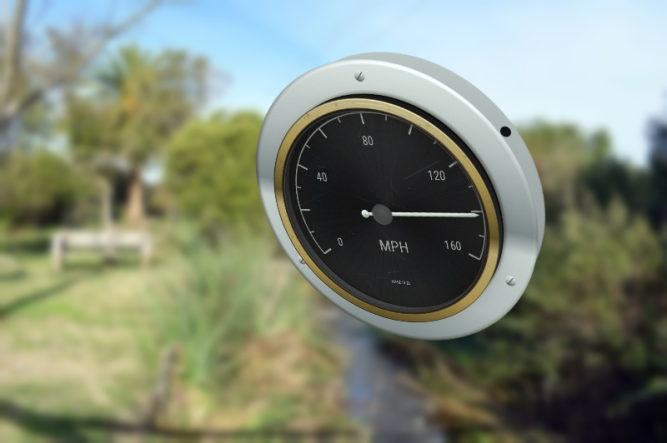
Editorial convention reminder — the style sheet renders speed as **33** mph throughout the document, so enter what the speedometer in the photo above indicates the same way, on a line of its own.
**140** mph
